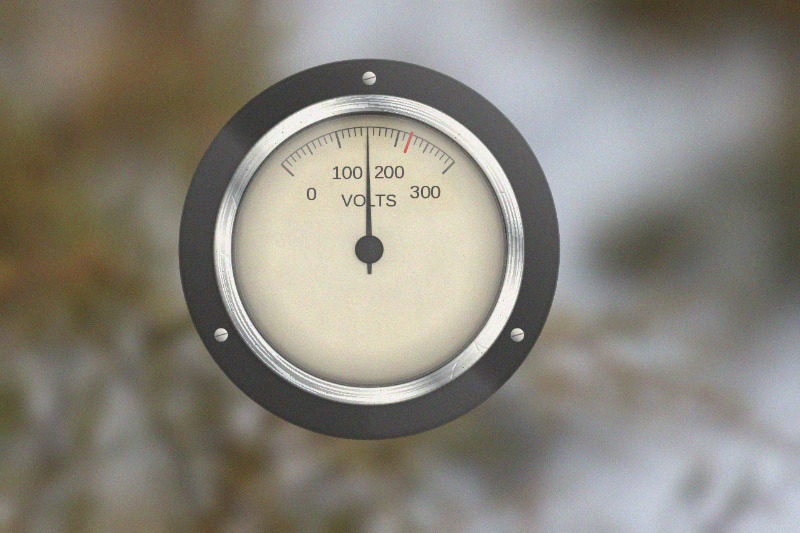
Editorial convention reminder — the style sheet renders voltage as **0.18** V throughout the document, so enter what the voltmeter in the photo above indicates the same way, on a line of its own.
**150** V
